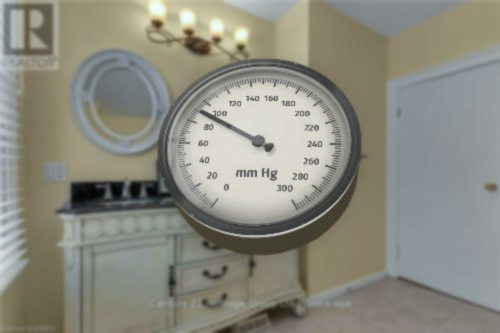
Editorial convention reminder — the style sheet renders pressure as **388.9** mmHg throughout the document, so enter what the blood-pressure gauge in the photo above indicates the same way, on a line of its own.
**90** mmHg
